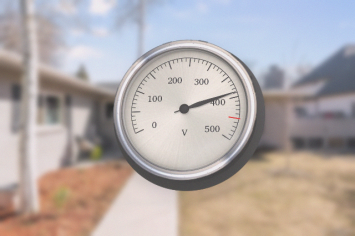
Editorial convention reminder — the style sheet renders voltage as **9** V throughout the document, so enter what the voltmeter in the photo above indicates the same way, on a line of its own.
**390** V
